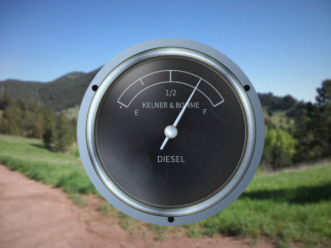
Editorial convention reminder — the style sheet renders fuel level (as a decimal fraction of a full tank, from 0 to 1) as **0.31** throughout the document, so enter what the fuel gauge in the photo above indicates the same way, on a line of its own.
**0.75**
